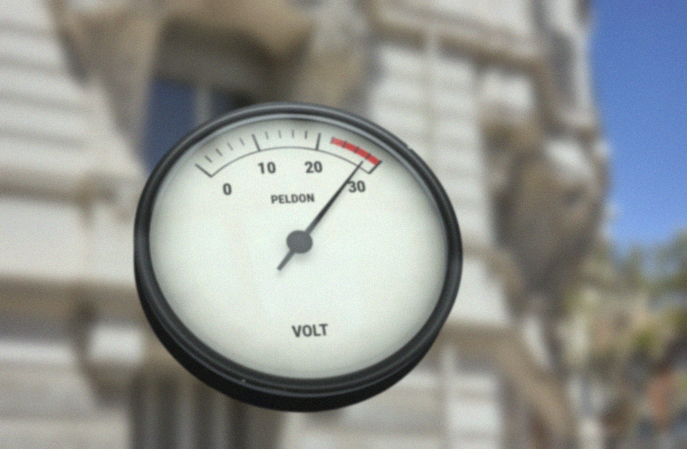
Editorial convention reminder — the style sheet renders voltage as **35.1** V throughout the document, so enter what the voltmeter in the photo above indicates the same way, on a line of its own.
**28** V
